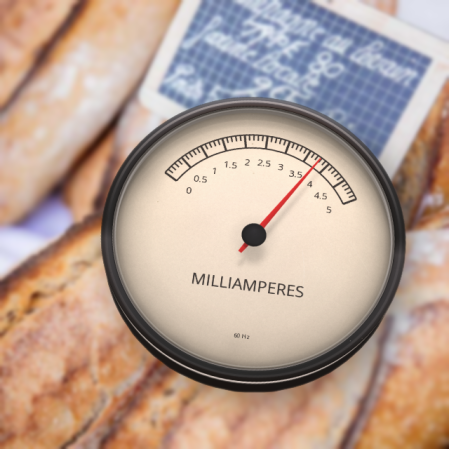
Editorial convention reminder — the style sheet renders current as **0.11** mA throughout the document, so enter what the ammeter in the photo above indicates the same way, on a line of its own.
**3.8** mA
